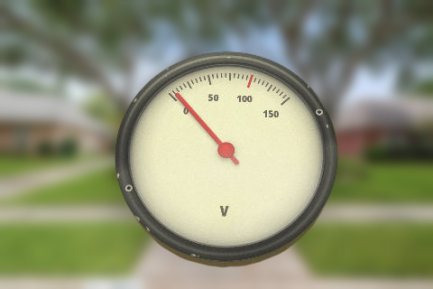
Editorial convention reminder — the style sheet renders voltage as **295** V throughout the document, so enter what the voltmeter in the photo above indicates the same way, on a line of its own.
**5** V
